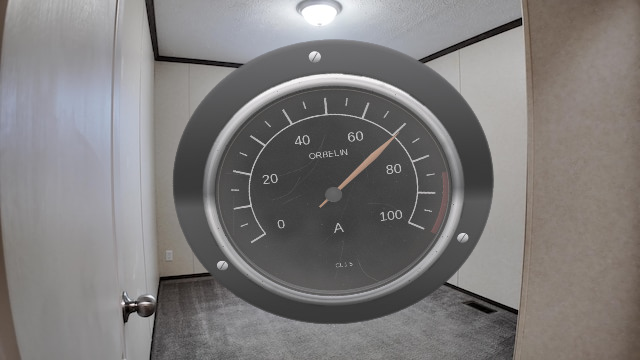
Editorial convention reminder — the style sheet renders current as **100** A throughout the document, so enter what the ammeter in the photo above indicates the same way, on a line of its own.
**70** A
